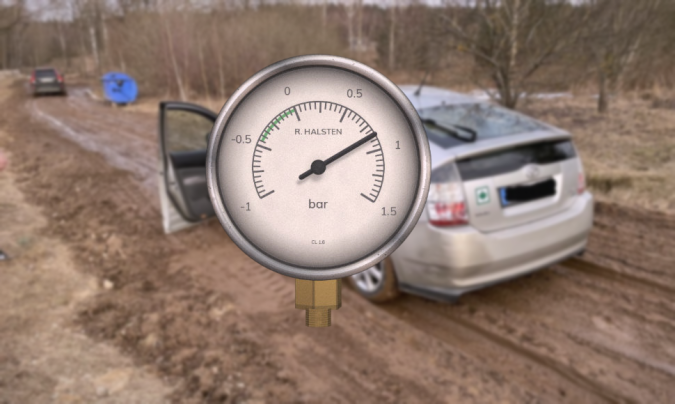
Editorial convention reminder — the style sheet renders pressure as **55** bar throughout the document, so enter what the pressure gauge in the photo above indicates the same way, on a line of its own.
**0.85** bar
